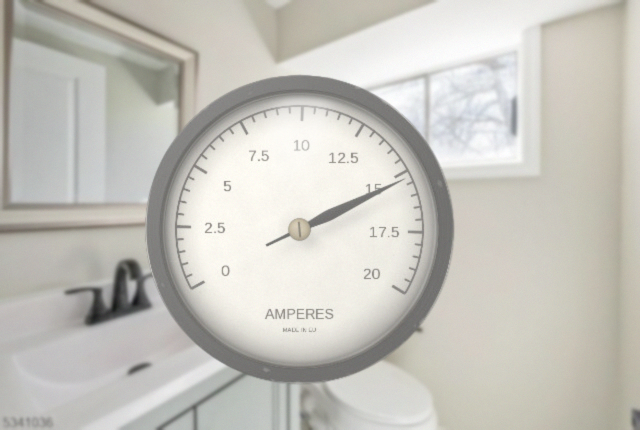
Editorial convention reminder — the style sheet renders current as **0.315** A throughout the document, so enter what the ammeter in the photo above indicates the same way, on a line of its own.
**15.25** A
